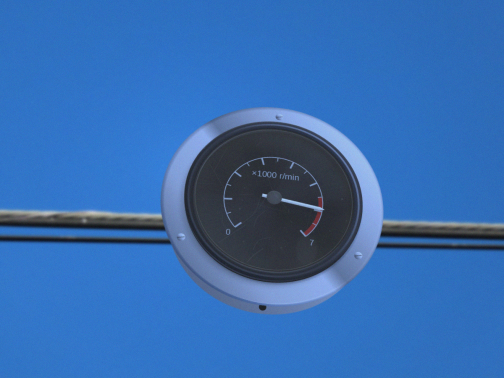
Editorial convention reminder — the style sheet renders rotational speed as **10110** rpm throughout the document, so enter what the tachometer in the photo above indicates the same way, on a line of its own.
**6000** rpm
